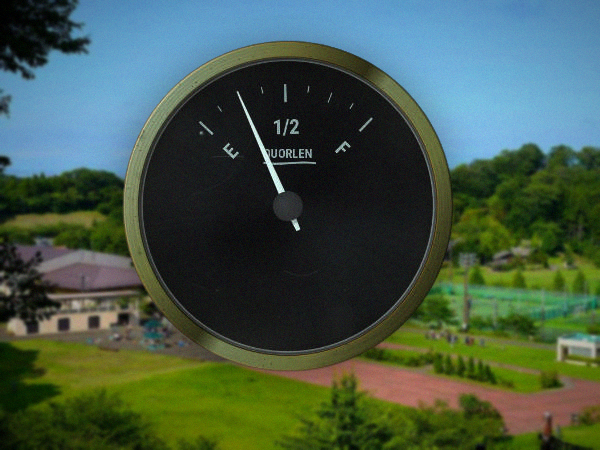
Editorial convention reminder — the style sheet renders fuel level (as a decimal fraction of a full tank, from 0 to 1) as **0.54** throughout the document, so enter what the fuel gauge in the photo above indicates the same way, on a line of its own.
**0.25**
